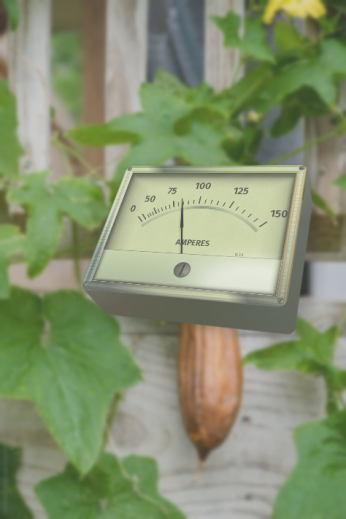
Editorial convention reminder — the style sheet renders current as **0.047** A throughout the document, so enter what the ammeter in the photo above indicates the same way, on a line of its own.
**85** A
